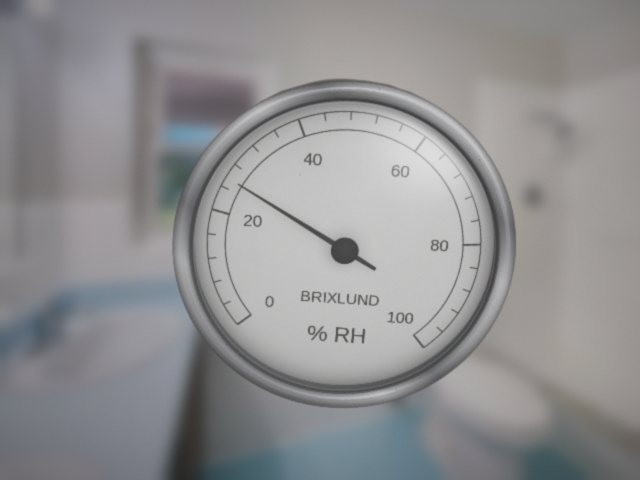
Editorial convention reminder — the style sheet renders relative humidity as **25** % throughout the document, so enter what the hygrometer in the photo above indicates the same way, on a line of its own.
**26** %
